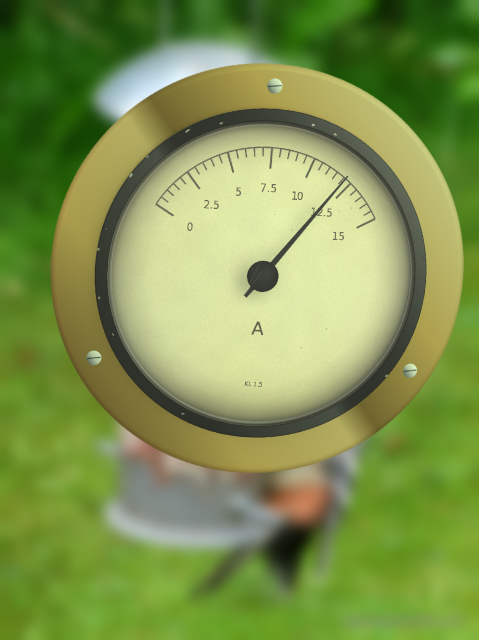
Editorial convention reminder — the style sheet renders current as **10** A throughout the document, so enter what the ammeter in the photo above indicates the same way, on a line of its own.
**12** A
